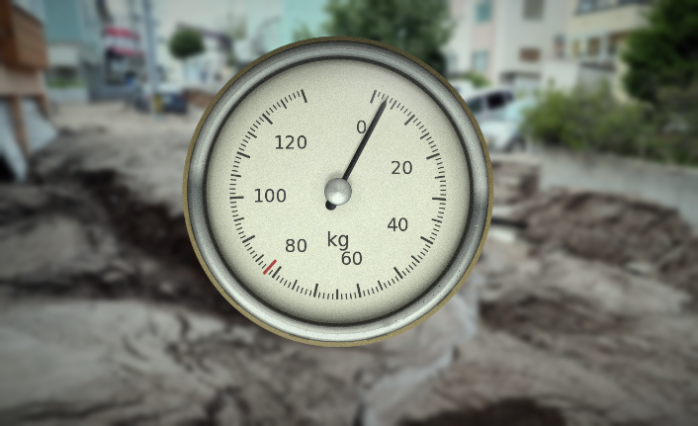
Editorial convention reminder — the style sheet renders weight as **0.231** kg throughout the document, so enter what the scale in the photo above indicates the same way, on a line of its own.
**3** kg
